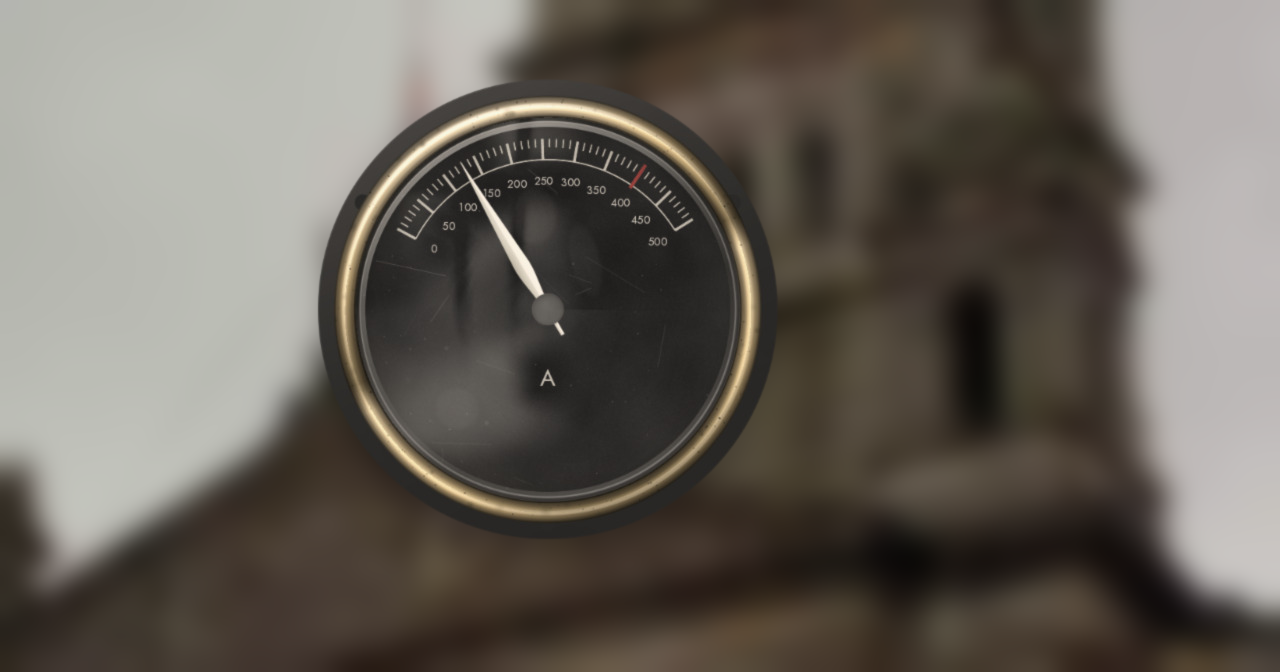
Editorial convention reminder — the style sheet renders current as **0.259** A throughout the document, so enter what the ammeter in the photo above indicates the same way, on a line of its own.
**130** A
